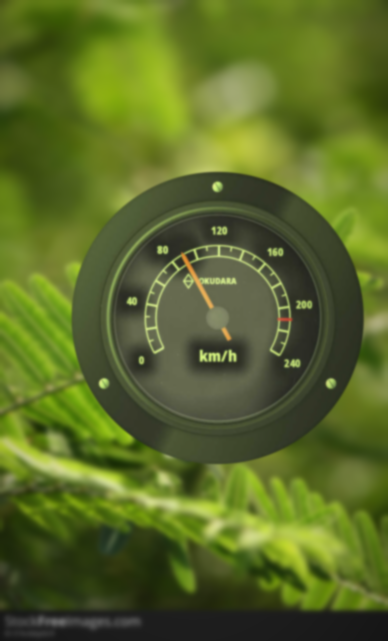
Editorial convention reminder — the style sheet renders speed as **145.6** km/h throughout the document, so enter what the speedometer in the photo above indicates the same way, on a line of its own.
**90** km/h
